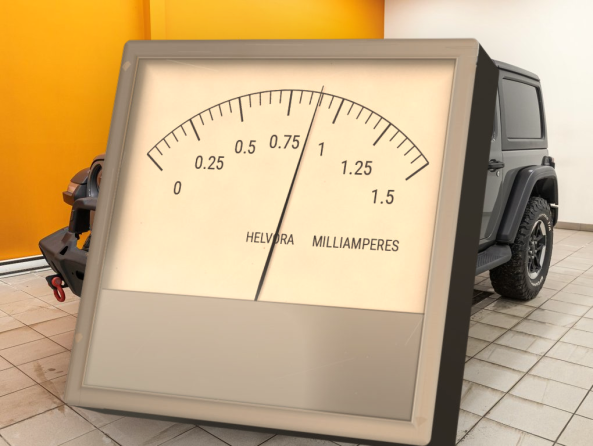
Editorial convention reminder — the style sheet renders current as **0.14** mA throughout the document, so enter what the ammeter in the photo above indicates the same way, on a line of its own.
**0.9** mA
